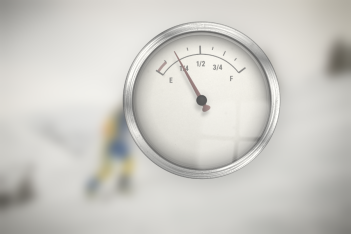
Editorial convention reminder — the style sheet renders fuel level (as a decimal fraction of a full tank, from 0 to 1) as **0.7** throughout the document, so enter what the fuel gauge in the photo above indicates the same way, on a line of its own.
**0.25**
